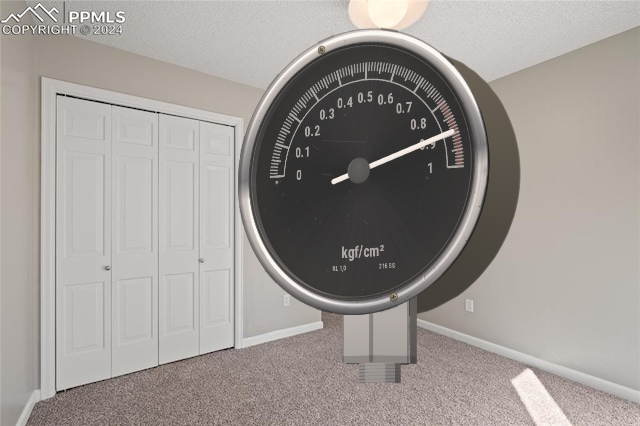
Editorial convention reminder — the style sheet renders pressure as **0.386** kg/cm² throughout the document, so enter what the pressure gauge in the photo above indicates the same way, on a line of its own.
**0.9** kg/cm²
